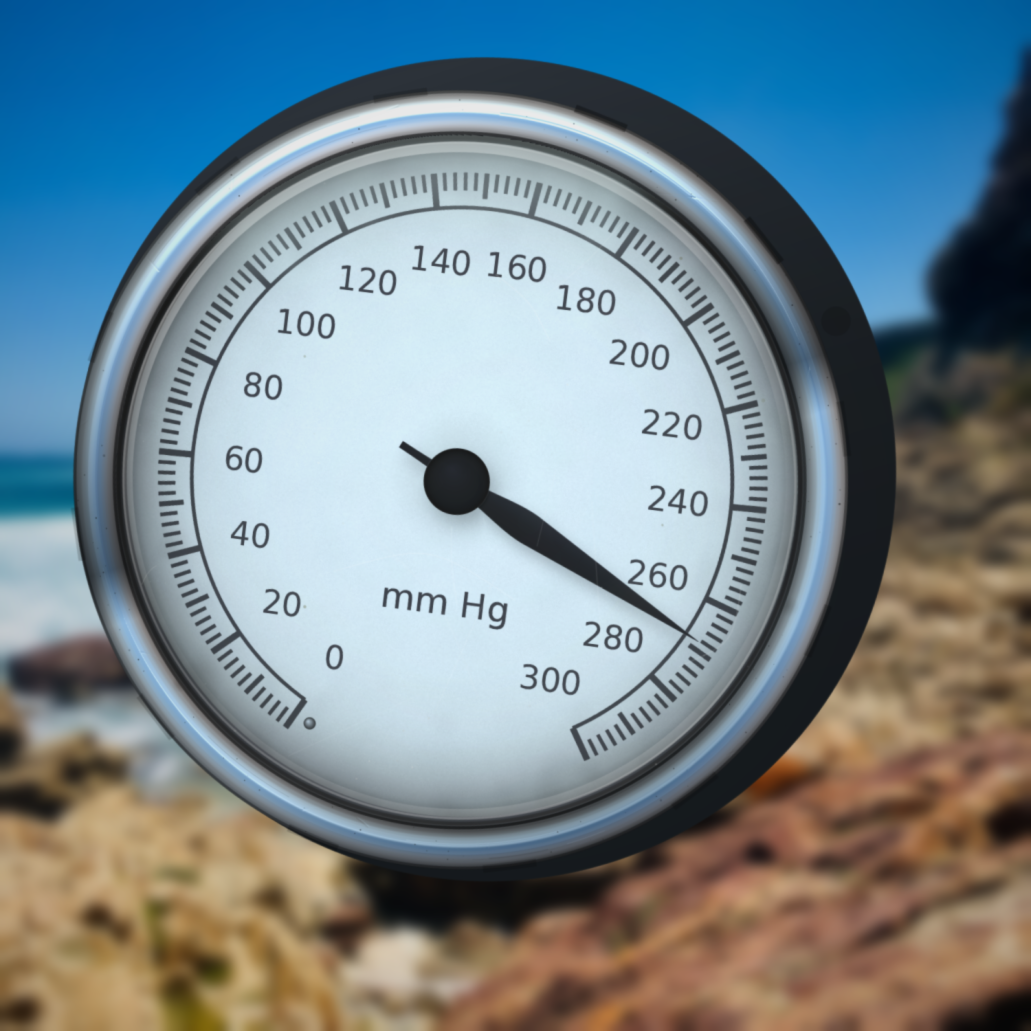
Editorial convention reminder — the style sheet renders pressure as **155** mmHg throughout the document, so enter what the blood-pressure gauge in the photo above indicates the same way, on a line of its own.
**268** mmHg
